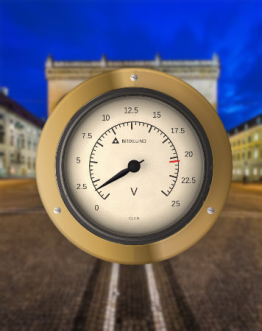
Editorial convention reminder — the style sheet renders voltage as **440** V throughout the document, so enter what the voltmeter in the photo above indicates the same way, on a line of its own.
**1.5** V
